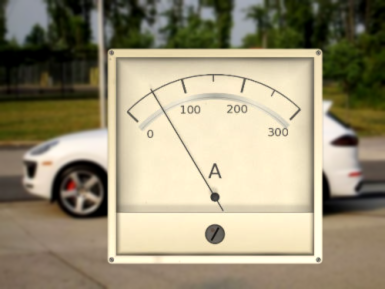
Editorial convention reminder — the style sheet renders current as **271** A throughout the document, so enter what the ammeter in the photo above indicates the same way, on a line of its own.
**50** A
